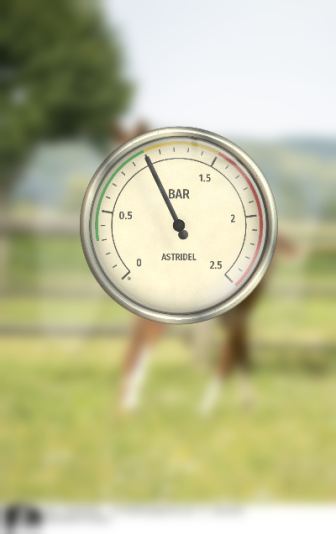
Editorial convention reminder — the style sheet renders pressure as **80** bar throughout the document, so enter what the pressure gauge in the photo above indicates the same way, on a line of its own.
**1** bar
